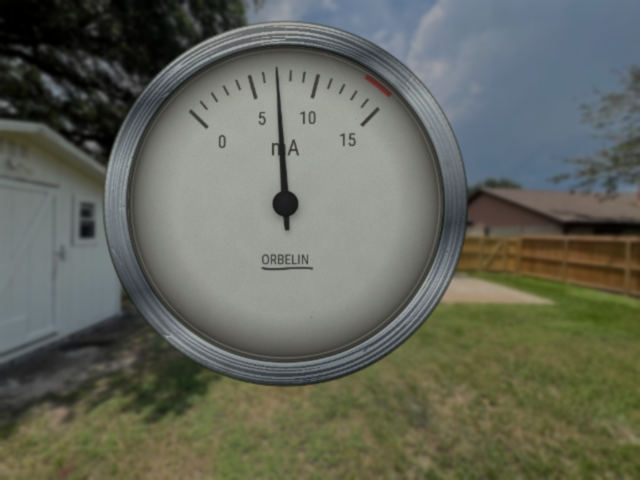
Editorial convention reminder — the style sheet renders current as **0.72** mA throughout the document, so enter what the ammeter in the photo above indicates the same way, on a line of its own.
**7** mA
